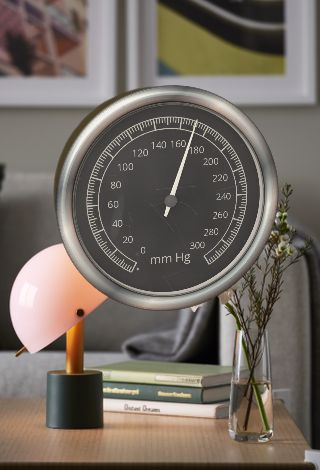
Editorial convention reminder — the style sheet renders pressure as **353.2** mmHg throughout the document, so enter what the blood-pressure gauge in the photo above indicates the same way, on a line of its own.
**170** mmHg
